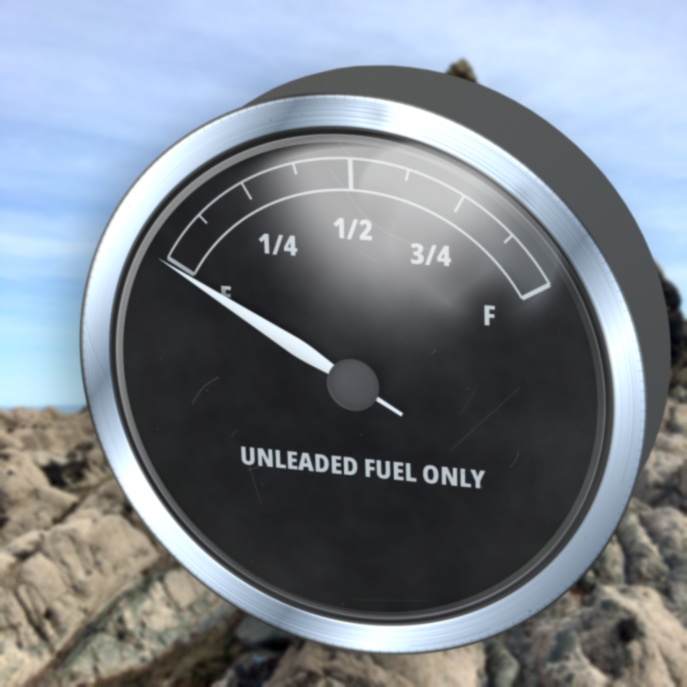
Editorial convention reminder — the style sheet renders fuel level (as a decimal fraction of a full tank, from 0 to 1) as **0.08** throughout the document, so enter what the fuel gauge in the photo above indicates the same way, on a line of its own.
**0**
